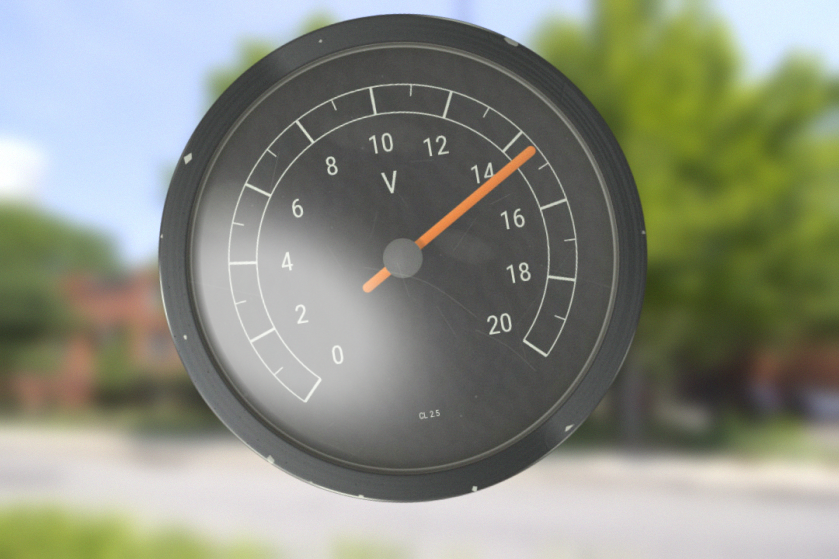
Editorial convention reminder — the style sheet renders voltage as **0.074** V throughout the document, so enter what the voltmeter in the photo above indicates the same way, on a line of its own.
**14.5** V
